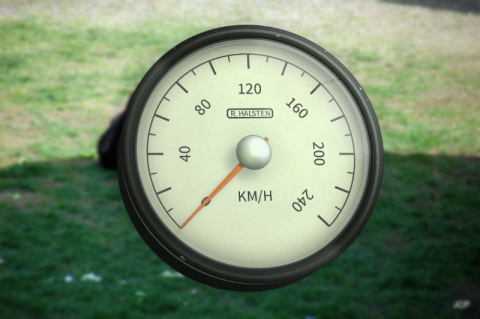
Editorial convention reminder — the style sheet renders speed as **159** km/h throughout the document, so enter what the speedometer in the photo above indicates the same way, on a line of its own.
**0** km/h
